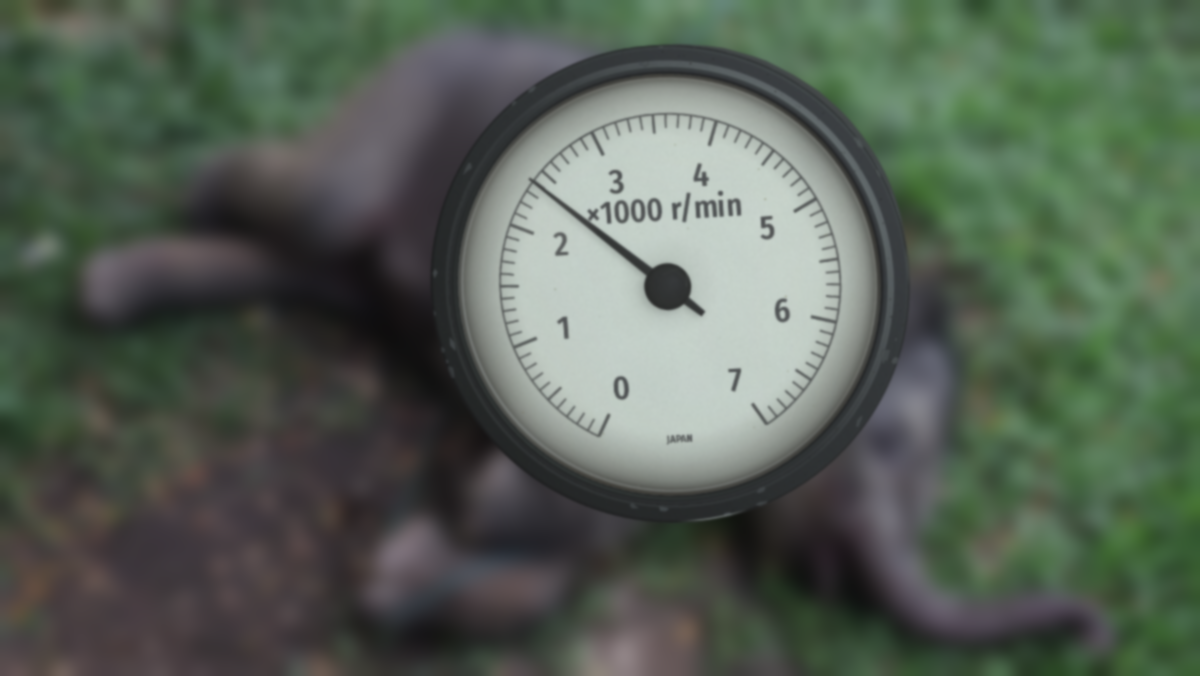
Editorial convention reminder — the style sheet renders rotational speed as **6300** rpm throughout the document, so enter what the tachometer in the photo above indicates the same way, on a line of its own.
**2400** rpm
